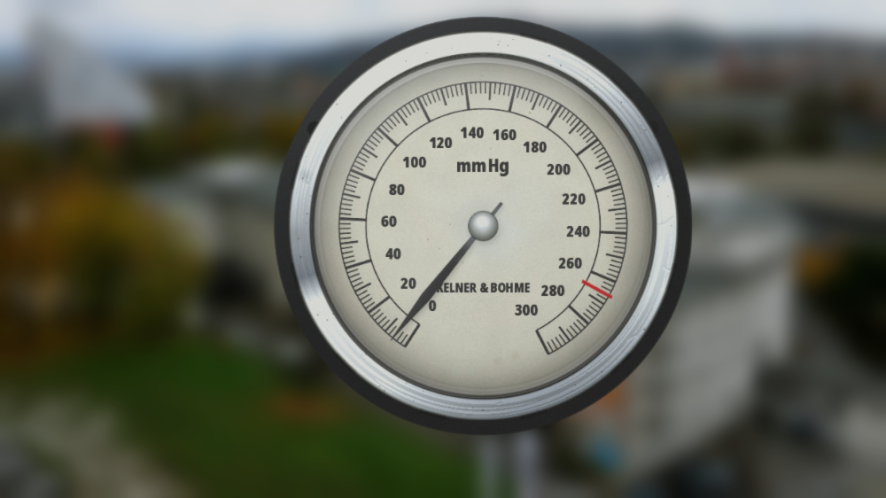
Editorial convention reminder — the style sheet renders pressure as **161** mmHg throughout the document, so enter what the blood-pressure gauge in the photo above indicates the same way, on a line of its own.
**6** mmHg
